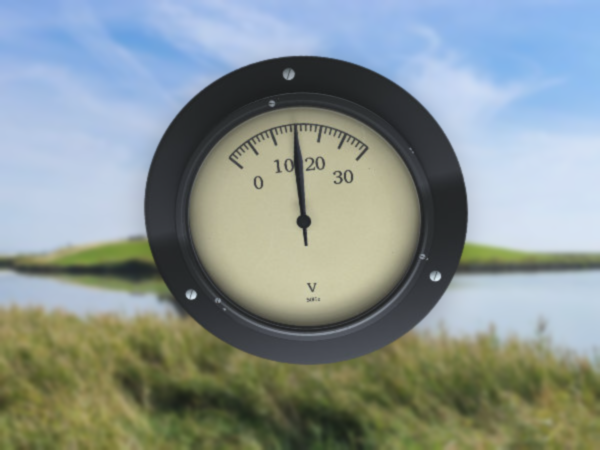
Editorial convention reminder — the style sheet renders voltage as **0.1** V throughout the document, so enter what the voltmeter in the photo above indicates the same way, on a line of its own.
**15** V
